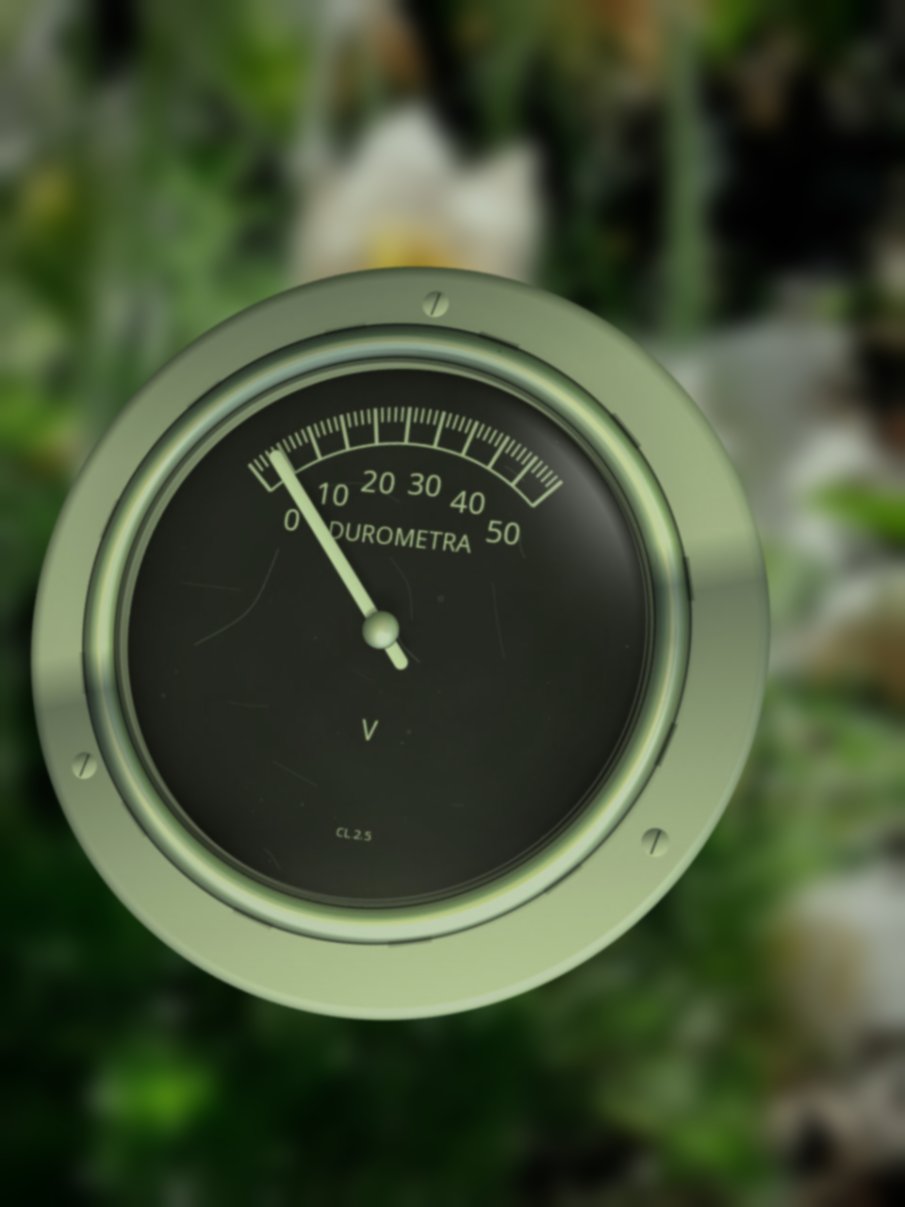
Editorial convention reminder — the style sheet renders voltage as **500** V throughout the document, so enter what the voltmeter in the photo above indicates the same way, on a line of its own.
**4** V
